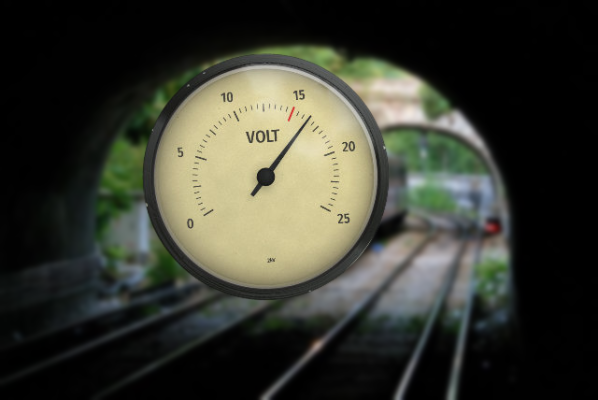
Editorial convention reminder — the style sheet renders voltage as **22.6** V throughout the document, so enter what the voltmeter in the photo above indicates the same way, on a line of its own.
**16.5** V
